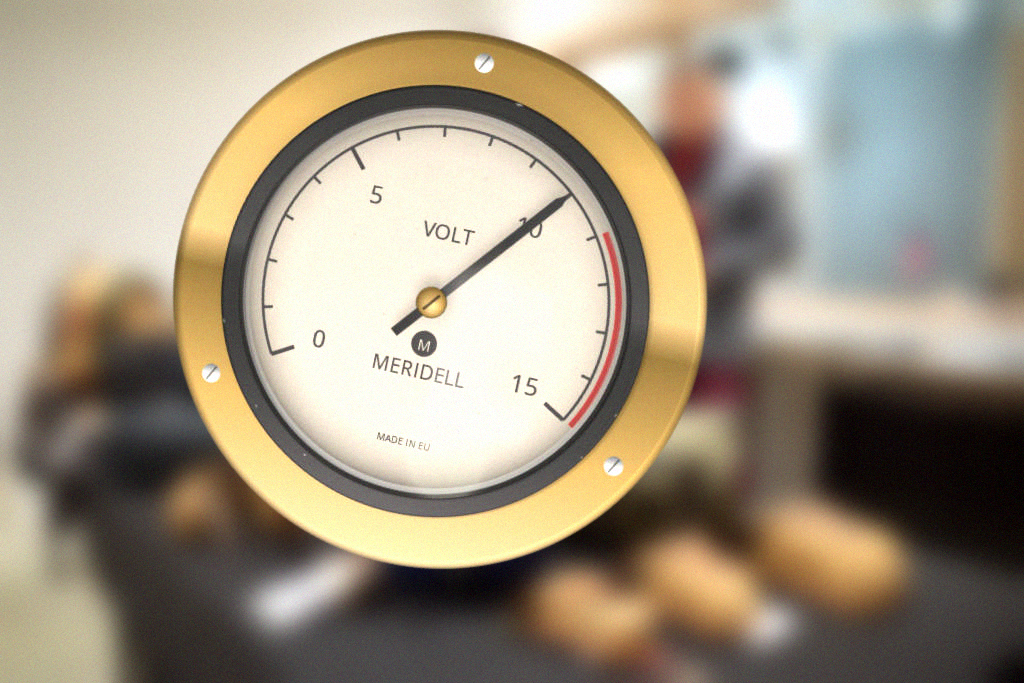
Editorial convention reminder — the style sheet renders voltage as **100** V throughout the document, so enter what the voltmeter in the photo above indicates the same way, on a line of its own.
**10** V
